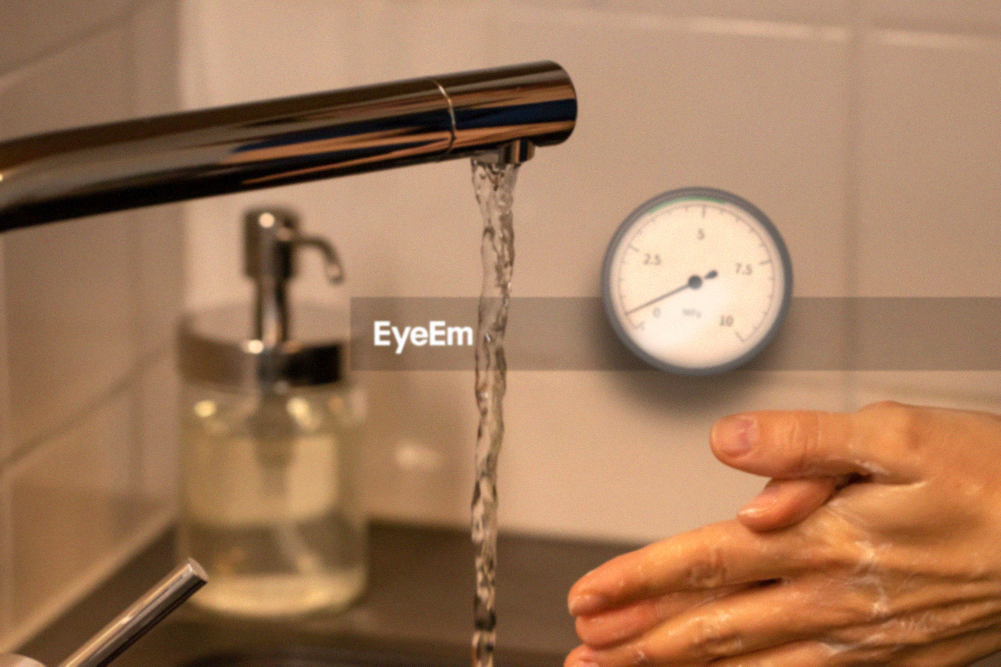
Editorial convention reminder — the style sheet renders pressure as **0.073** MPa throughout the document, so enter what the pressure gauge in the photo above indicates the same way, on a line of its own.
**0.5** MPa
